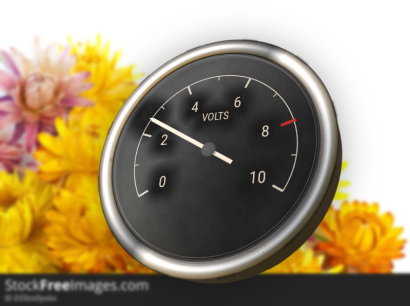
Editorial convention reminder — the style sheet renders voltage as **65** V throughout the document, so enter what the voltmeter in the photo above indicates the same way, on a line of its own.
**2.5** V
